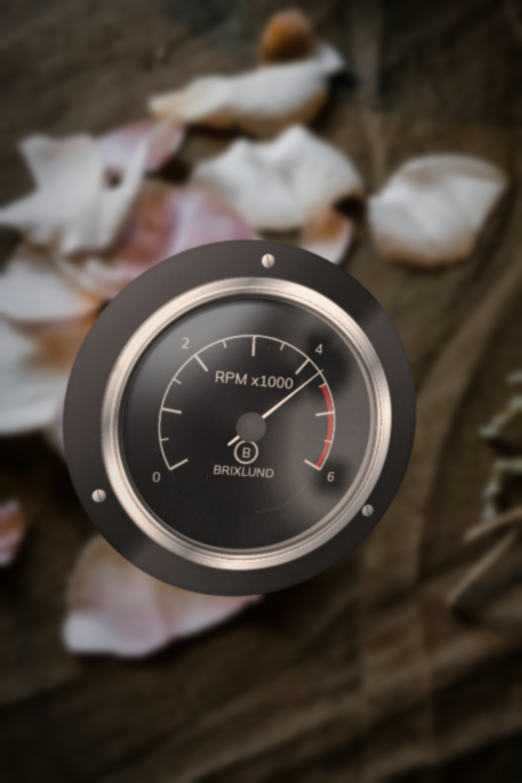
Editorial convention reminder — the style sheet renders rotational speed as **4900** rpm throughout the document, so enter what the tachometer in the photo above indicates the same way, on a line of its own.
**4250** rpm
